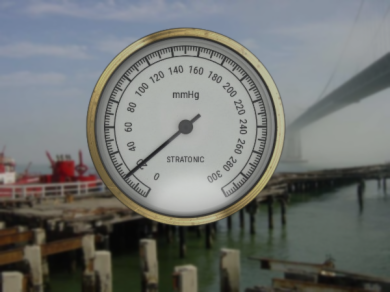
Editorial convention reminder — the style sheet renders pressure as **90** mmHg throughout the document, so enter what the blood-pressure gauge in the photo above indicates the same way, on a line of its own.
**20** mmHg
